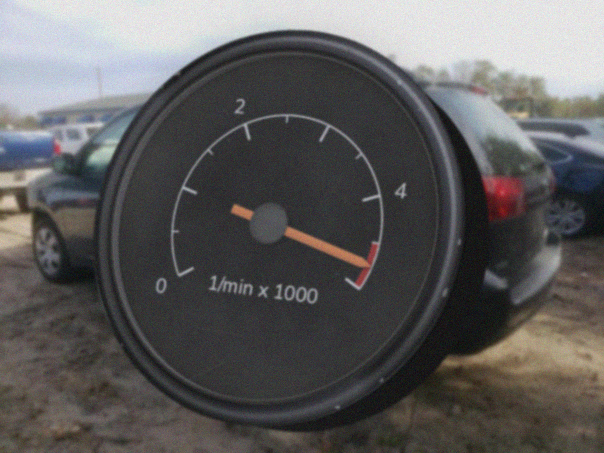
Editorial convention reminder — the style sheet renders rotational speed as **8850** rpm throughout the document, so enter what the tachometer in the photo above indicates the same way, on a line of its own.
**4750** rpm
